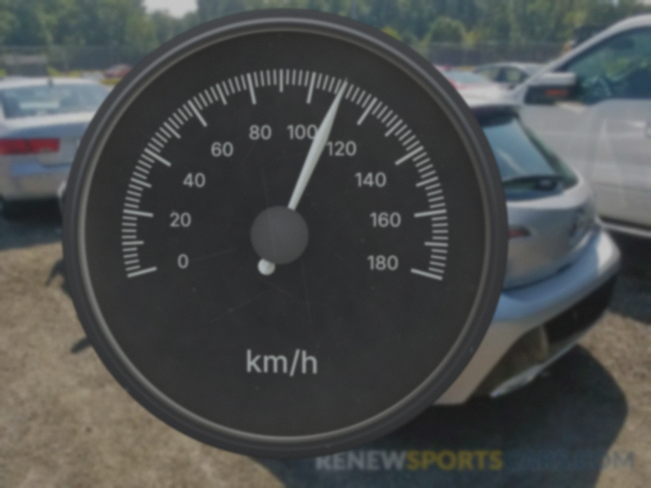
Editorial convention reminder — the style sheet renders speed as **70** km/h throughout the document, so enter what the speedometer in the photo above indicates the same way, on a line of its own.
**110** km/h
